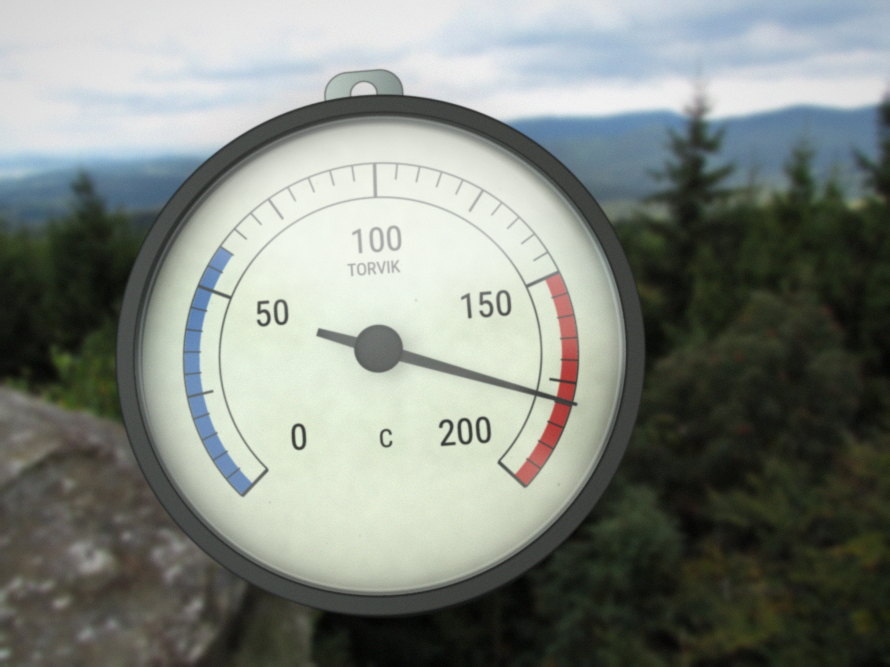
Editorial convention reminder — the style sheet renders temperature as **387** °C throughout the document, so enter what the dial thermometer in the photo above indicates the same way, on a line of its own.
**180** °C
